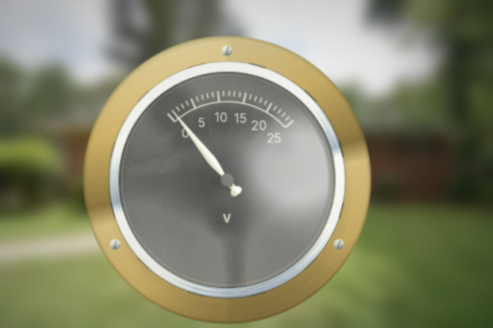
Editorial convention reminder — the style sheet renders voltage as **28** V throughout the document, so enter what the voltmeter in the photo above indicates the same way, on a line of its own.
**1** V
